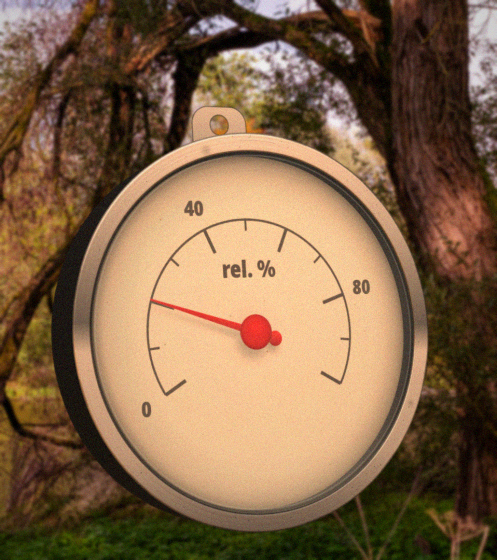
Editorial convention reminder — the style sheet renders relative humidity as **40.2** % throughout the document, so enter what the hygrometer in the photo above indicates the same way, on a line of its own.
**20** %
